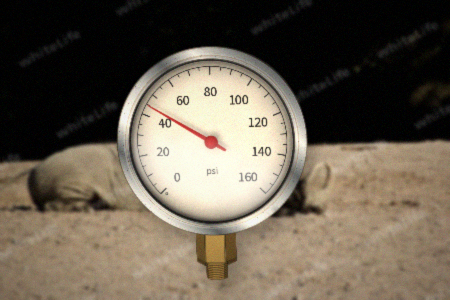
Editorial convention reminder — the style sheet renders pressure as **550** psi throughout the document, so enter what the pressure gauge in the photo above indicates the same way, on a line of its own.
**45** psi
